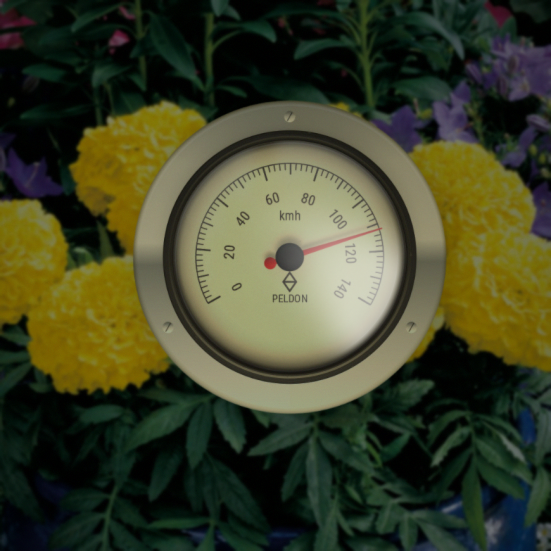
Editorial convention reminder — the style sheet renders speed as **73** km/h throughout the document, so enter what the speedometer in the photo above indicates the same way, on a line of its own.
**112** km/h
